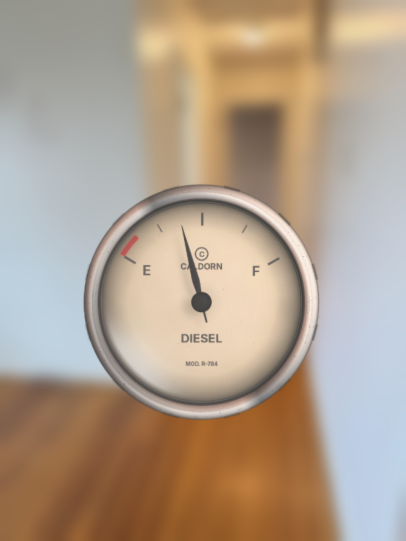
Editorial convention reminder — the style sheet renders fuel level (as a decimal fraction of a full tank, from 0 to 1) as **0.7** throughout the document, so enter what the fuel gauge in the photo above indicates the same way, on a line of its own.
**0.375**
